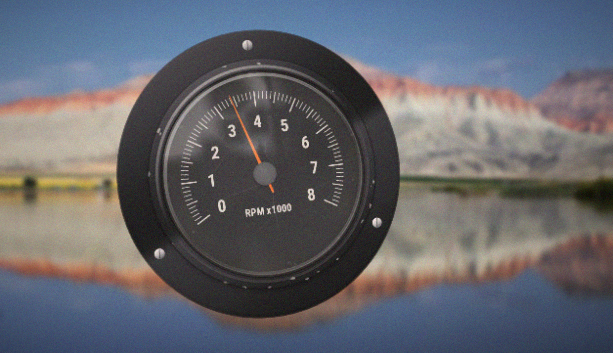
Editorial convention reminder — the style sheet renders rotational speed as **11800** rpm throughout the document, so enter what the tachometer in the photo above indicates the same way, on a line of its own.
**3400** rpm
